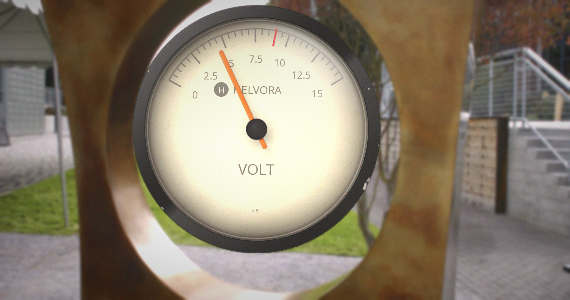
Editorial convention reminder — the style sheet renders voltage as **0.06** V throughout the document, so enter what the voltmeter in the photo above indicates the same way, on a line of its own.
**4.5** V
